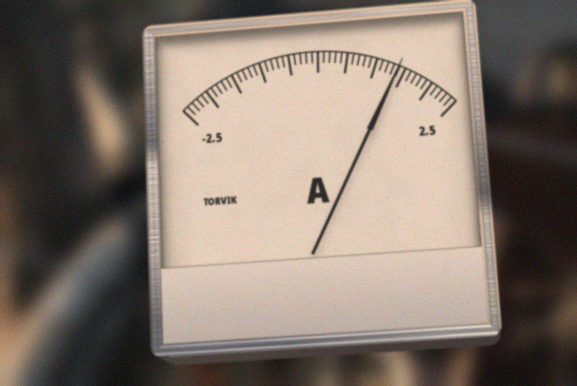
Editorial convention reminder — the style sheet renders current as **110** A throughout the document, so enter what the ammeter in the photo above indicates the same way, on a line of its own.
**1.4** A
